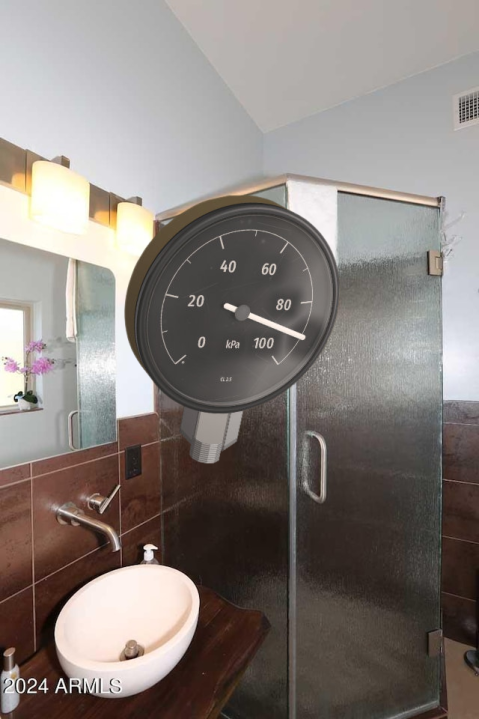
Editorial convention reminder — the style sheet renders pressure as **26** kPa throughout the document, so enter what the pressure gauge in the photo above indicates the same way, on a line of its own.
**90** kPa
